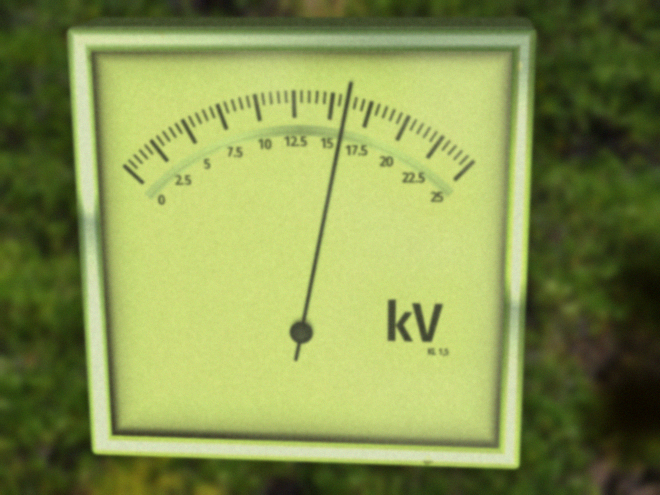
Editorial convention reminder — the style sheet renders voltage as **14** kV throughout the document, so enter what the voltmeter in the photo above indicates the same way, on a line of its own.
**16** kV
